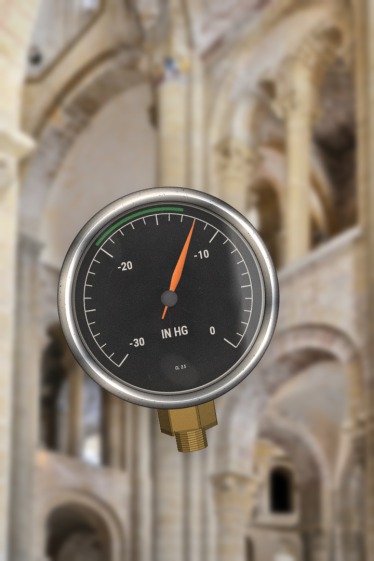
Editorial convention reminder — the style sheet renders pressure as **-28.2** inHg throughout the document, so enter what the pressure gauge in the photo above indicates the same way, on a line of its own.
**-12** inHg
